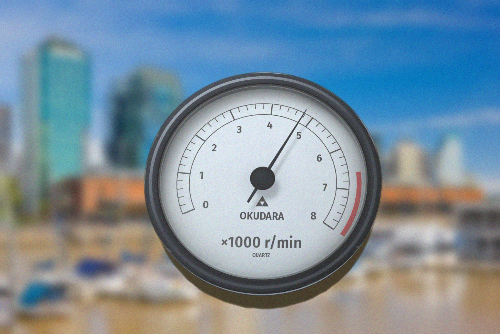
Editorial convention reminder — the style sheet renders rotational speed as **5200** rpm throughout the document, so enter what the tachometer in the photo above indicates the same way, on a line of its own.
**4800** rpm
